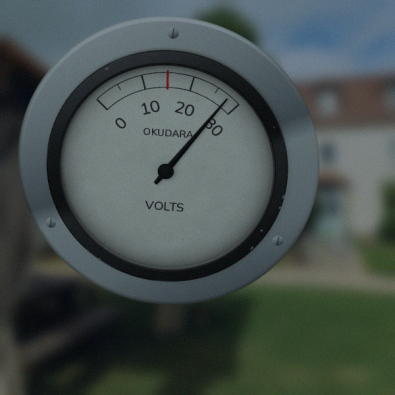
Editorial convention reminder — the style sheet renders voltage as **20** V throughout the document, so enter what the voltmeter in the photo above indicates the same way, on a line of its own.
**27.5** V
